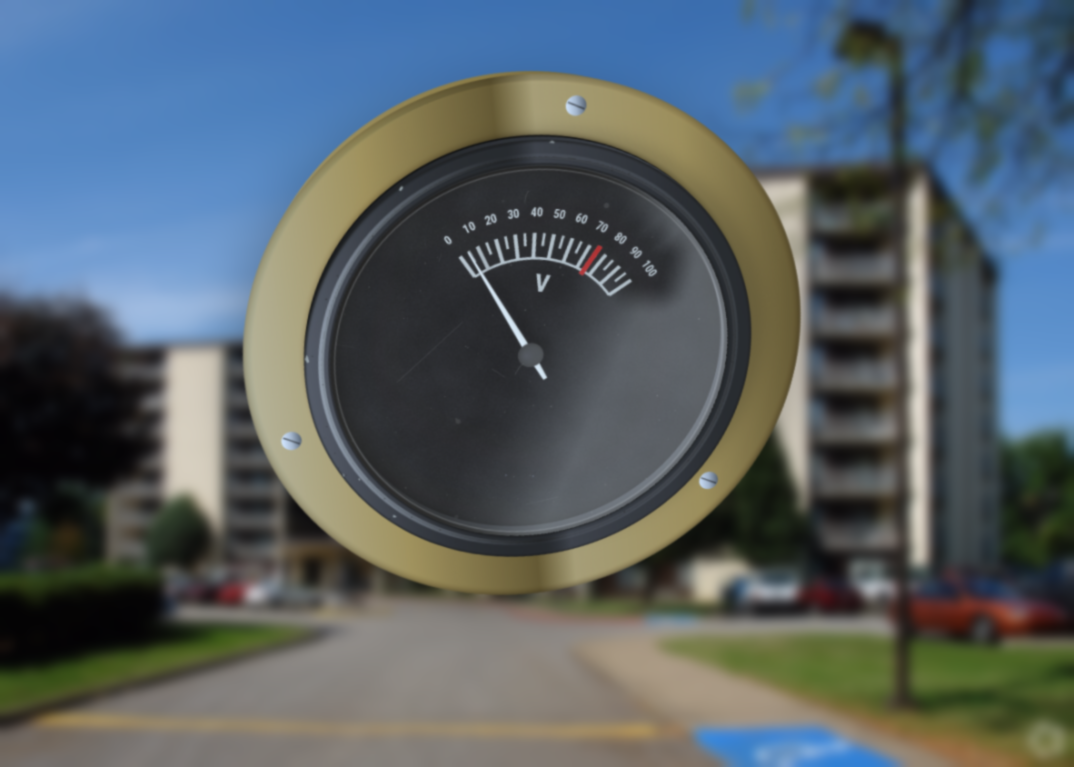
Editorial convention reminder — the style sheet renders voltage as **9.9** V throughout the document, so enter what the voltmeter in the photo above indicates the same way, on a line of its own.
**5** V
